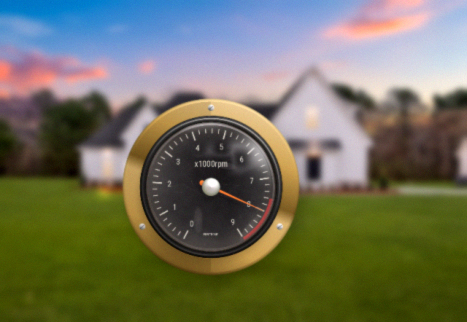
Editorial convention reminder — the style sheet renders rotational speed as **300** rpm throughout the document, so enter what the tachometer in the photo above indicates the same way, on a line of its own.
**8000** rpm
